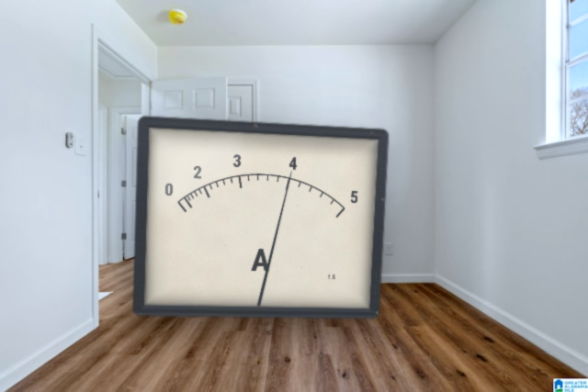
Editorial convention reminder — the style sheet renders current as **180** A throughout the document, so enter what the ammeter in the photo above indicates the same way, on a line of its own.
**4** A
